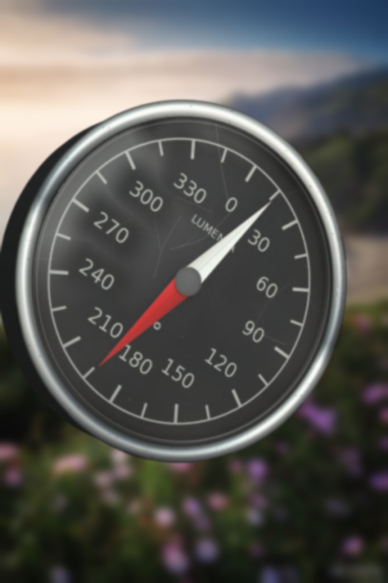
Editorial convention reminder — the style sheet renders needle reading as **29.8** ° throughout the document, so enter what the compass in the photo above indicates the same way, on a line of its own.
**195** °
